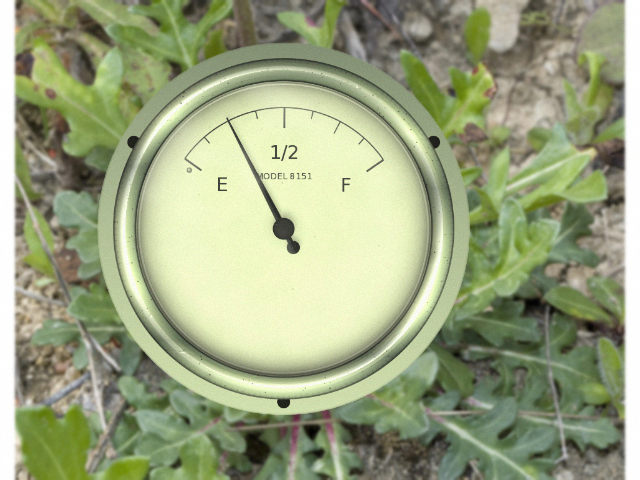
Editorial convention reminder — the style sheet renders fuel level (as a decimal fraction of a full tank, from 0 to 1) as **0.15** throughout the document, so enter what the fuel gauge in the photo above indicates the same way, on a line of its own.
**0.25**
